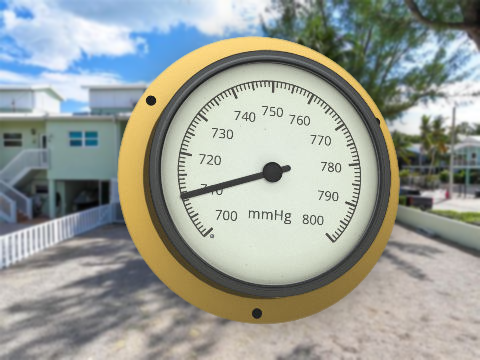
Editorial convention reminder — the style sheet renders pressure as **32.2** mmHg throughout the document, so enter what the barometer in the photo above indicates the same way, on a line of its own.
**710** mmHg
